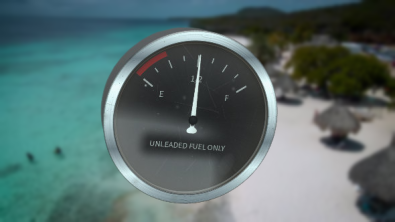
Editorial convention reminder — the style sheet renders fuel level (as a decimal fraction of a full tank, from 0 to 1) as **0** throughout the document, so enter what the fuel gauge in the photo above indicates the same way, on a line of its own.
**0.5**
